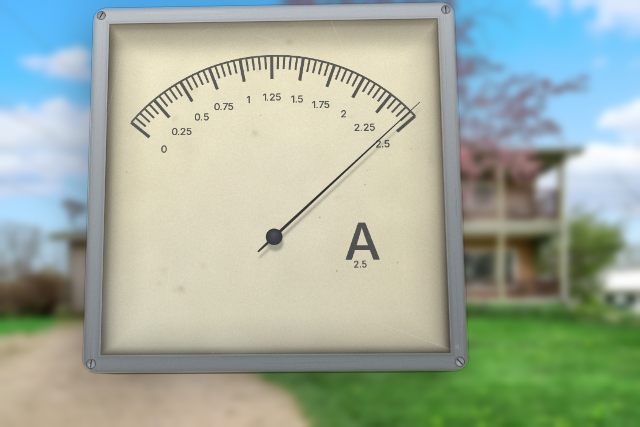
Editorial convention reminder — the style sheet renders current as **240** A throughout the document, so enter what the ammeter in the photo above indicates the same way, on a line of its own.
**2.45** A
